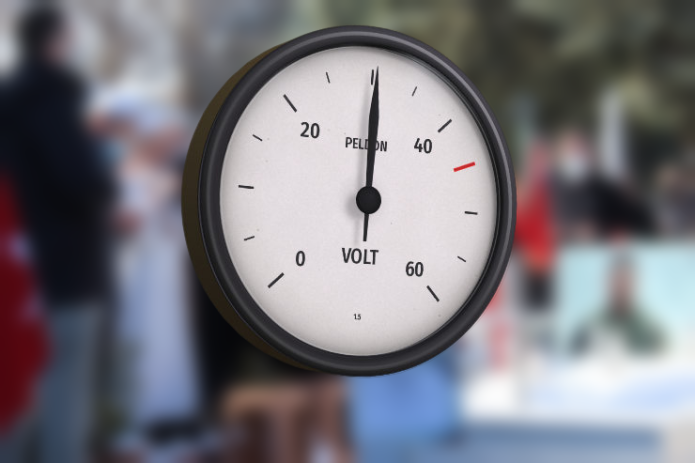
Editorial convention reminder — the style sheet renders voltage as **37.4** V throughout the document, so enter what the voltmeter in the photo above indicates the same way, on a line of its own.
**30** V
